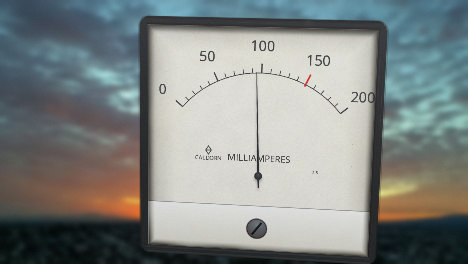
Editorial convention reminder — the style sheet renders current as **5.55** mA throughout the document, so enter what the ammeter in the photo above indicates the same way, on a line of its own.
**95** mA
